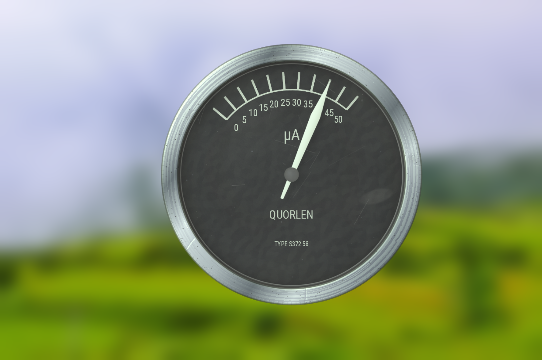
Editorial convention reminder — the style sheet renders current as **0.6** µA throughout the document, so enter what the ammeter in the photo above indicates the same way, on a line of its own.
**40** µA
